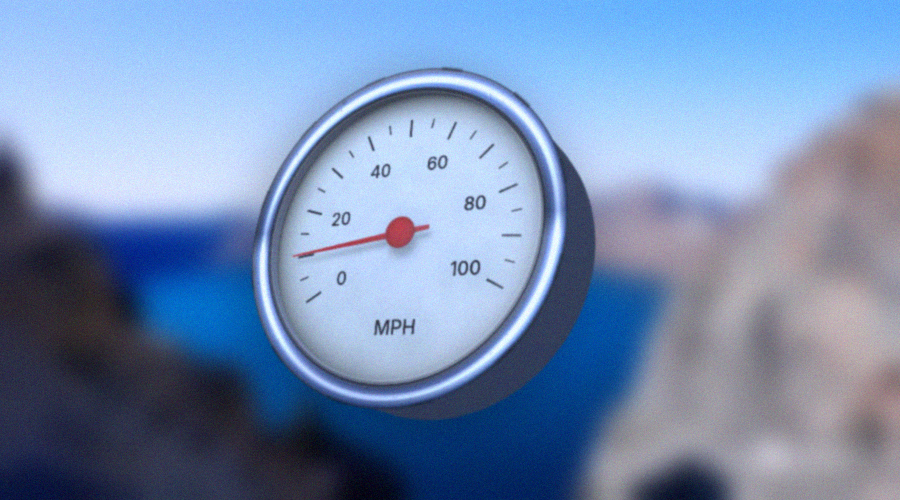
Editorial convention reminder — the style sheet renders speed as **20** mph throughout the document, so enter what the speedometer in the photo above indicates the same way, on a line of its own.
**10** mph
